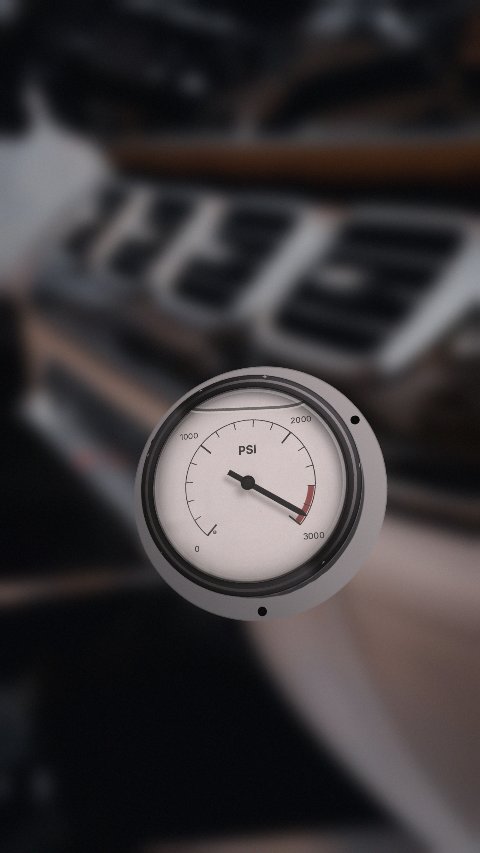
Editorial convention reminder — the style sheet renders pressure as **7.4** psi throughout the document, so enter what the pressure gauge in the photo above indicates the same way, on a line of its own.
**2900** psi
